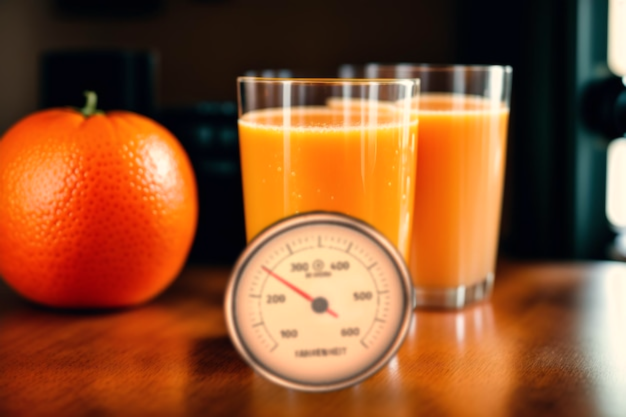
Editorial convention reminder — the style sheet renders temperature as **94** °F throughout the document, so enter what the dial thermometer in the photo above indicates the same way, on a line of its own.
**250** °F
